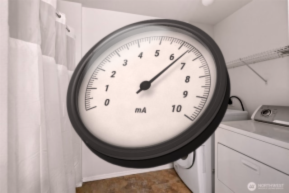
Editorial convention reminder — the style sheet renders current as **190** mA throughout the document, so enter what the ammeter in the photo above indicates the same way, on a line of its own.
**6.5** mA
